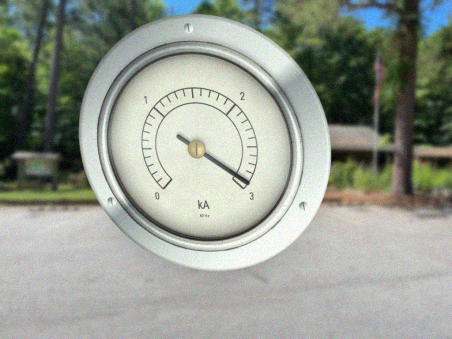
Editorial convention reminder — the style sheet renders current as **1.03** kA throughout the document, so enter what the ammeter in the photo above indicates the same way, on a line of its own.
**2.9** kA
